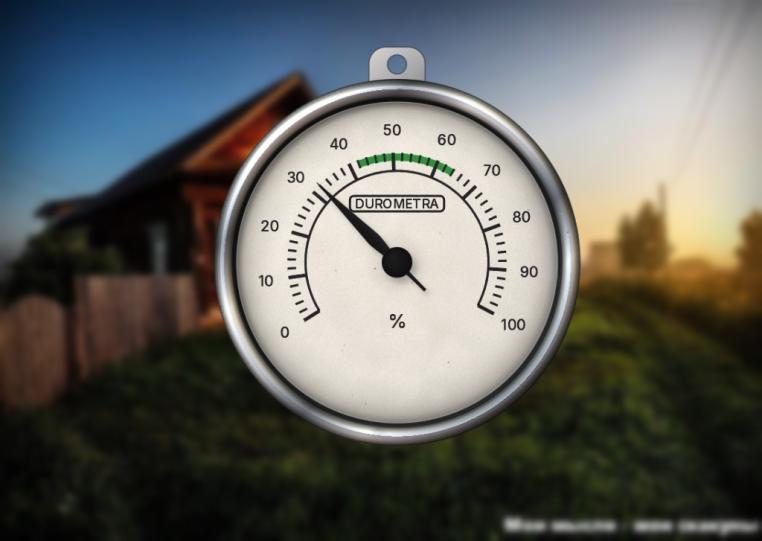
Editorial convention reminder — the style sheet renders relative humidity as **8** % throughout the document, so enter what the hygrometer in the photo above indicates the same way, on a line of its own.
**32** %
